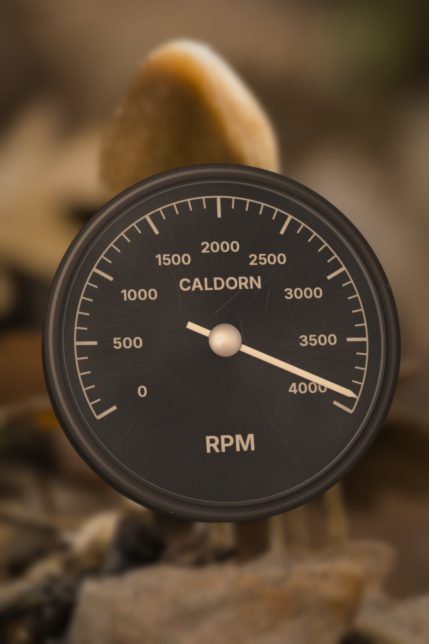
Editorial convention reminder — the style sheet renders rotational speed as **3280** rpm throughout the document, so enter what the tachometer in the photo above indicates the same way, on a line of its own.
**3900** rpm
